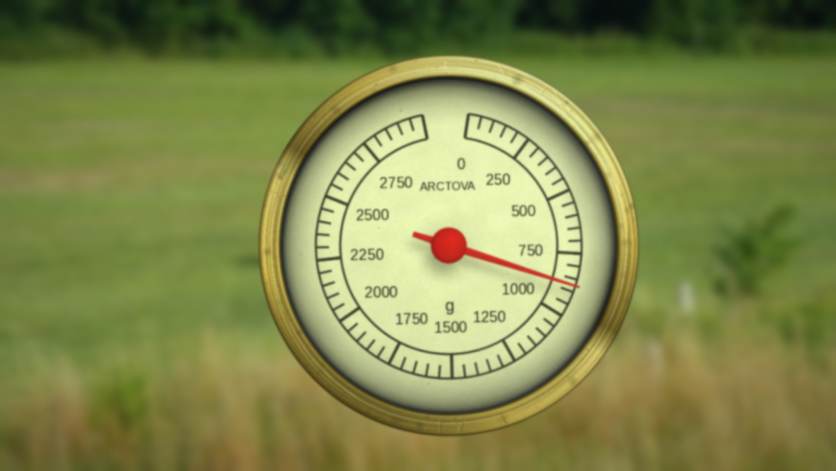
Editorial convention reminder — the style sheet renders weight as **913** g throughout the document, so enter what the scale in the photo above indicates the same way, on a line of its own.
**875** g
